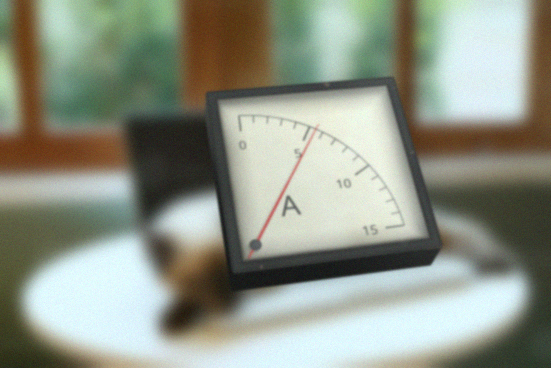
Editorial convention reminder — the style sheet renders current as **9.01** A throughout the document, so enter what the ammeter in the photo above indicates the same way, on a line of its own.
**5.5** A
